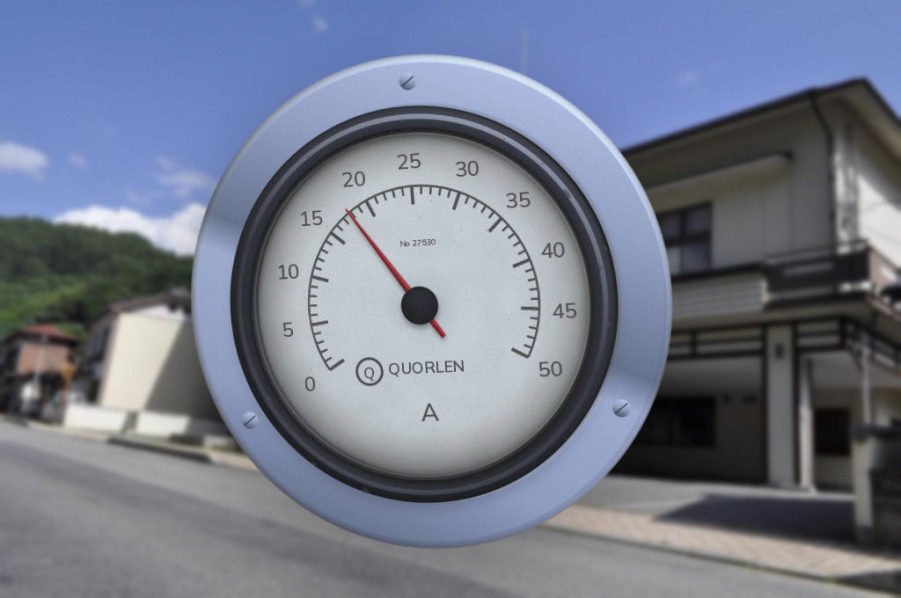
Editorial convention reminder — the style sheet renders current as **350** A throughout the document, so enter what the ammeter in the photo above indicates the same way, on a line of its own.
**18** A
